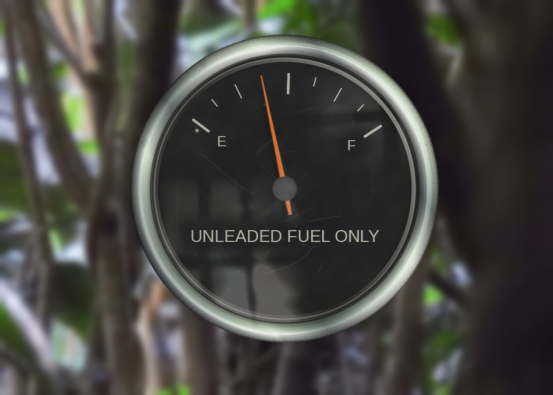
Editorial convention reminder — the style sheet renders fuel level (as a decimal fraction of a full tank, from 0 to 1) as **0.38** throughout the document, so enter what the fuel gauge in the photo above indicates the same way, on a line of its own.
**0.375**
